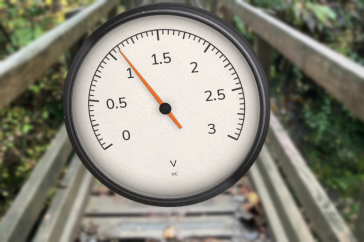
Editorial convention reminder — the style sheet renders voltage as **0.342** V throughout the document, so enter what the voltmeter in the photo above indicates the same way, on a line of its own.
**1.1** V
